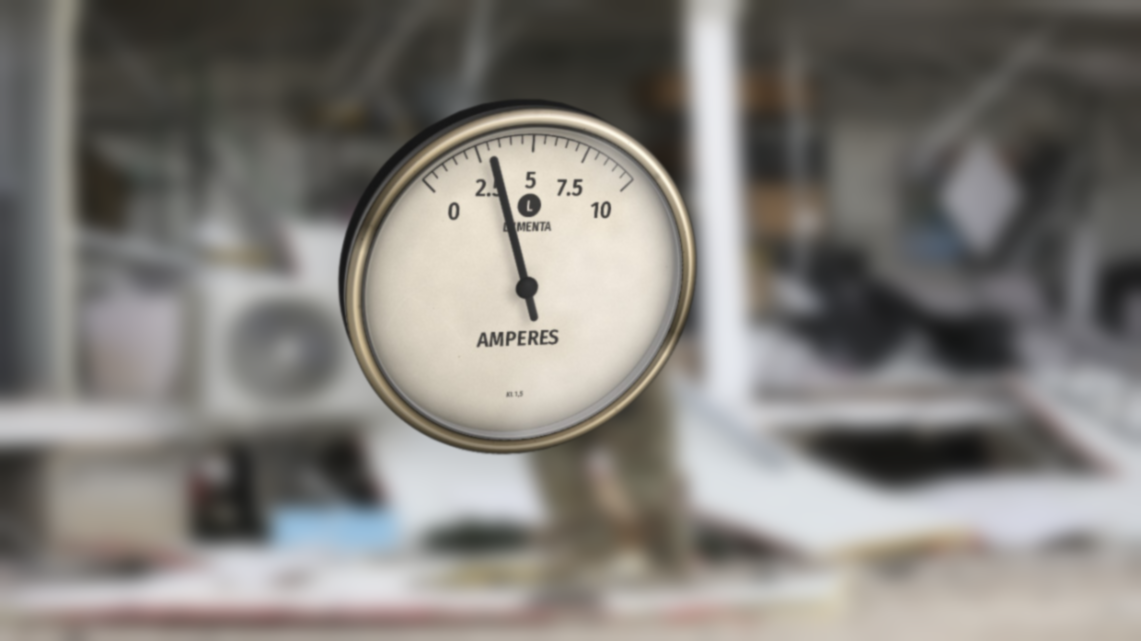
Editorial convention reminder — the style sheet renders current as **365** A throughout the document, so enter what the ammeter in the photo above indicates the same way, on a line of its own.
**3** A
